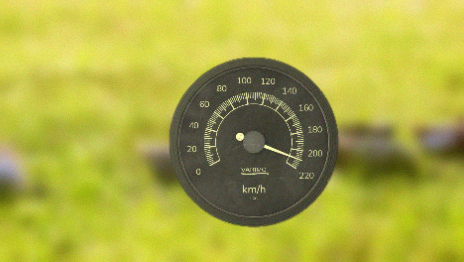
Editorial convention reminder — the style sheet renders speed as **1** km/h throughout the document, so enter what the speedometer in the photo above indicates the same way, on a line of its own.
**210** km/h
